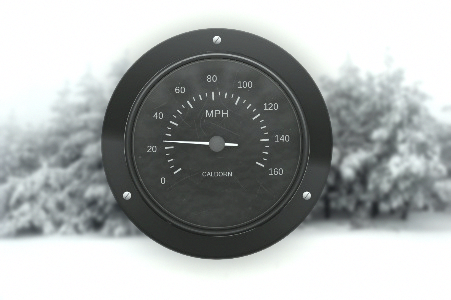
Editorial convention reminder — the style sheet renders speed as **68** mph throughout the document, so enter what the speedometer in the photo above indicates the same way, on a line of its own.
**25** mph
